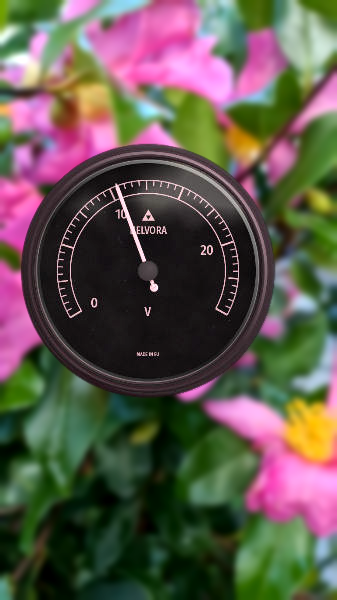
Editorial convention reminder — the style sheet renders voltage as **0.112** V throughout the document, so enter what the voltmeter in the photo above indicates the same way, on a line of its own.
**10.5** V
